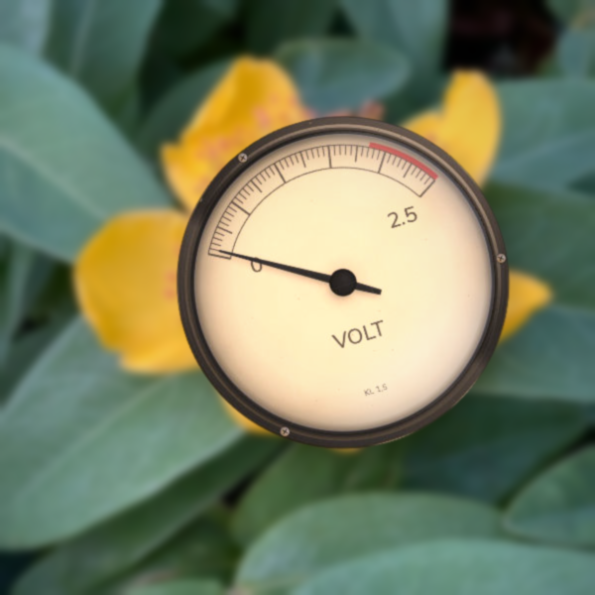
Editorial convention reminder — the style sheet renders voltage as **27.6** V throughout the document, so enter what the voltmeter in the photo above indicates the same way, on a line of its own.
**0.05** V
